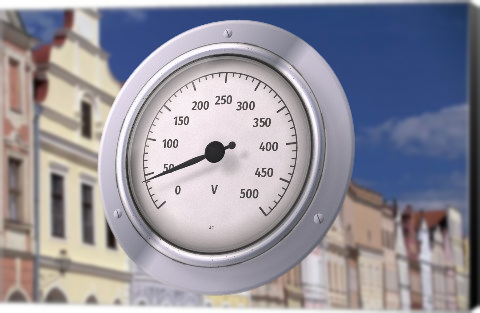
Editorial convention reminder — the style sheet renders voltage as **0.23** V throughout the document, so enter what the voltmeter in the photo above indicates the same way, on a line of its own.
**40** V
